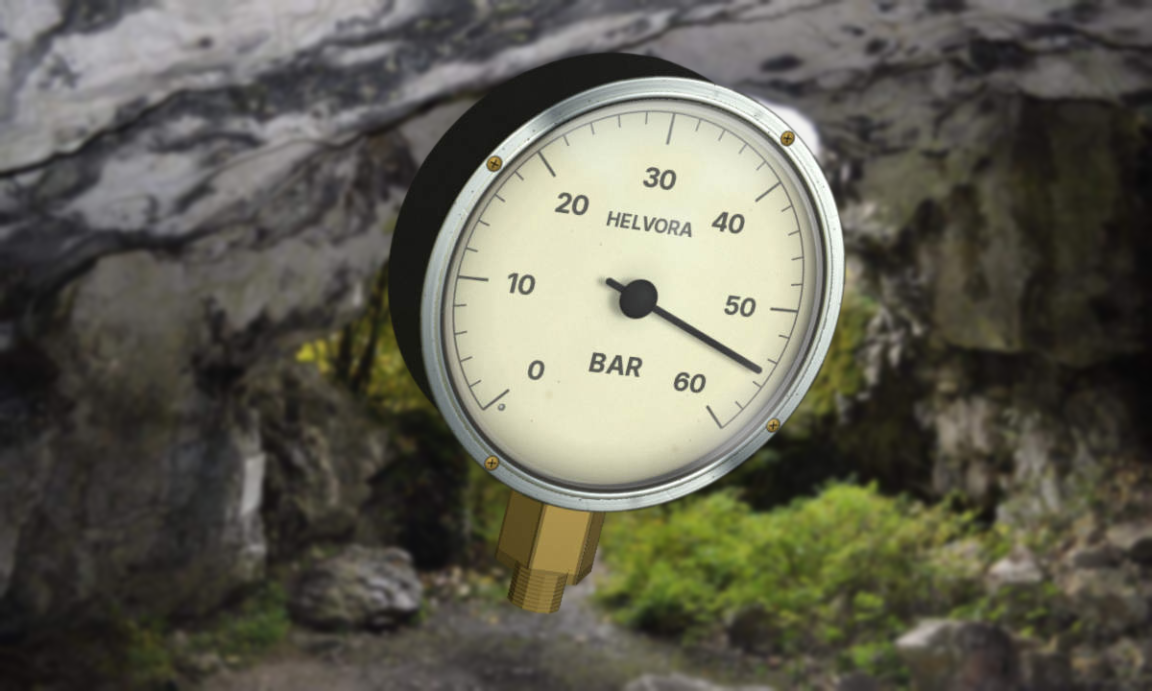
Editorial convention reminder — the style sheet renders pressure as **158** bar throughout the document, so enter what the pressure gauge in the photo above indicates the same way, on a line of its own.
**55** bar
